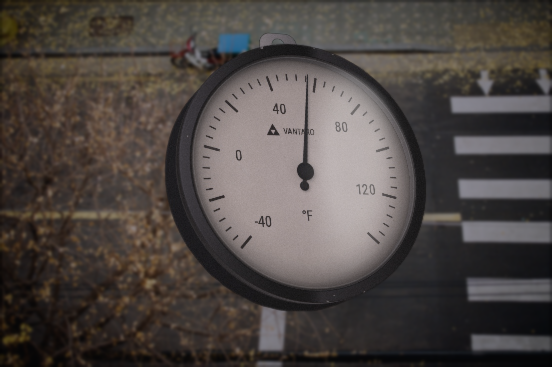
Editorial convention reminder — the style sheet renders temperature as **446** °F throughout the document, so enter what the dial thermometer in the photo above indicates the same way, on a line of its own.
**56** °F
